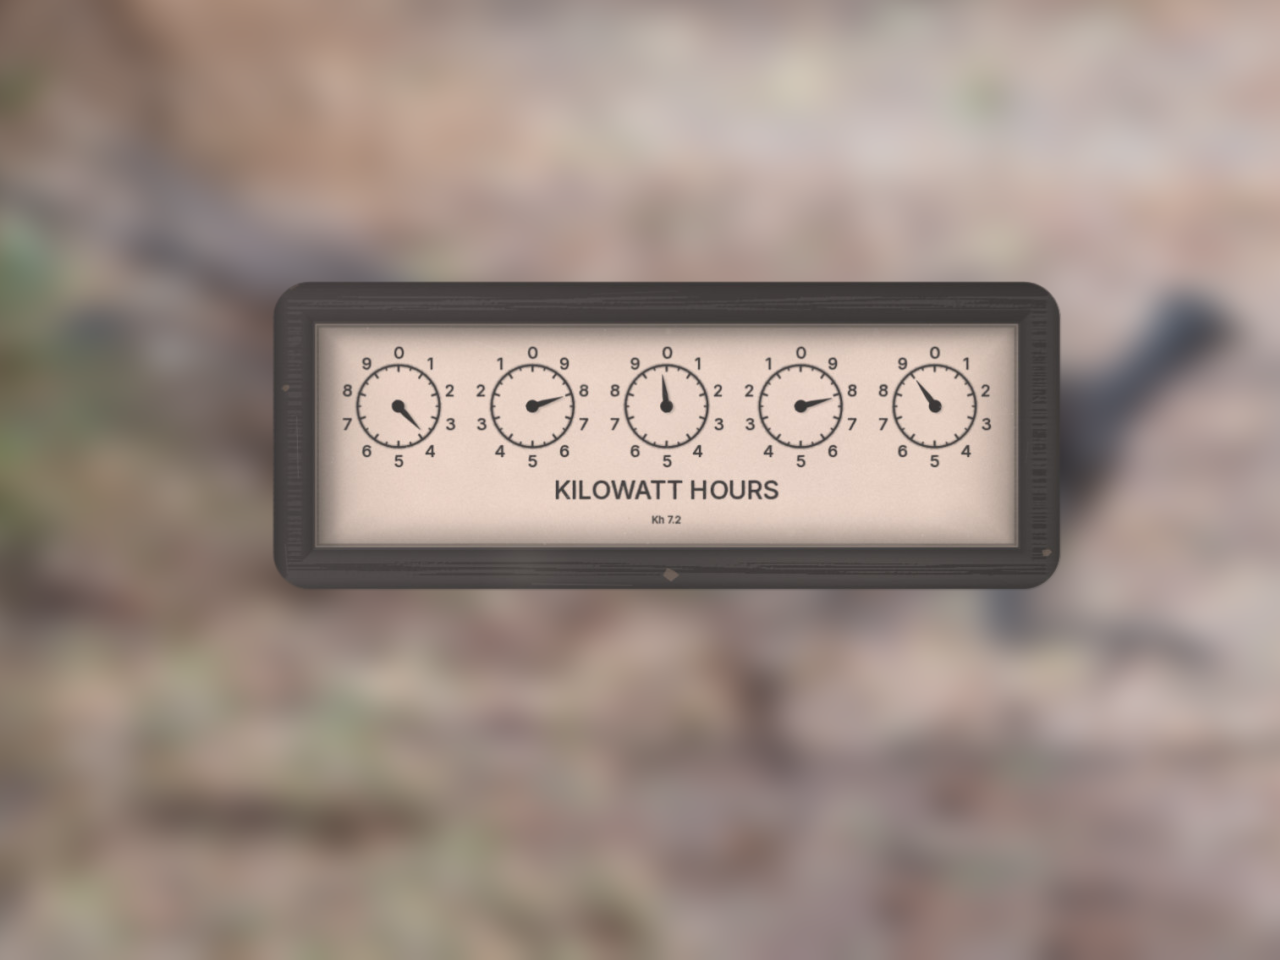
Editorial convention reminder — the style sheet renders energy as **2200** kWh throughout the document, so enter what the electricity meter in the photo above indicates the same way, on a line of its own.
**37979** kWh
